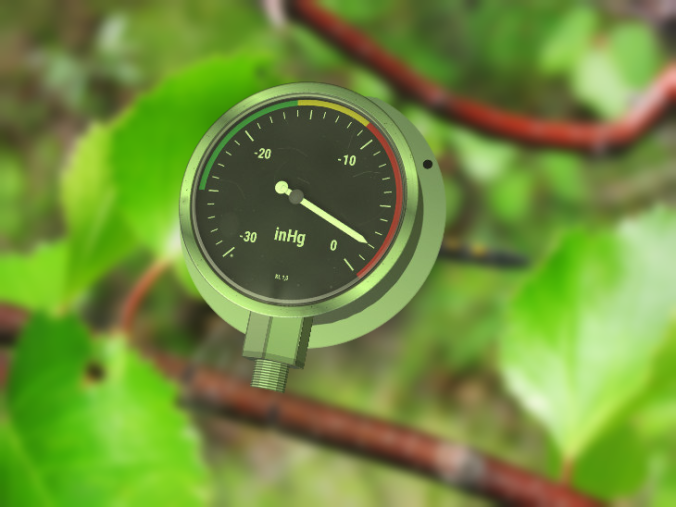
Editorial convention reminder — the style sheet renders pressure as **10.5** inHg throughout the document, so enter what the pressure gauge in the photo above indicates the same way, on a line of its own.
**-2** inHg
